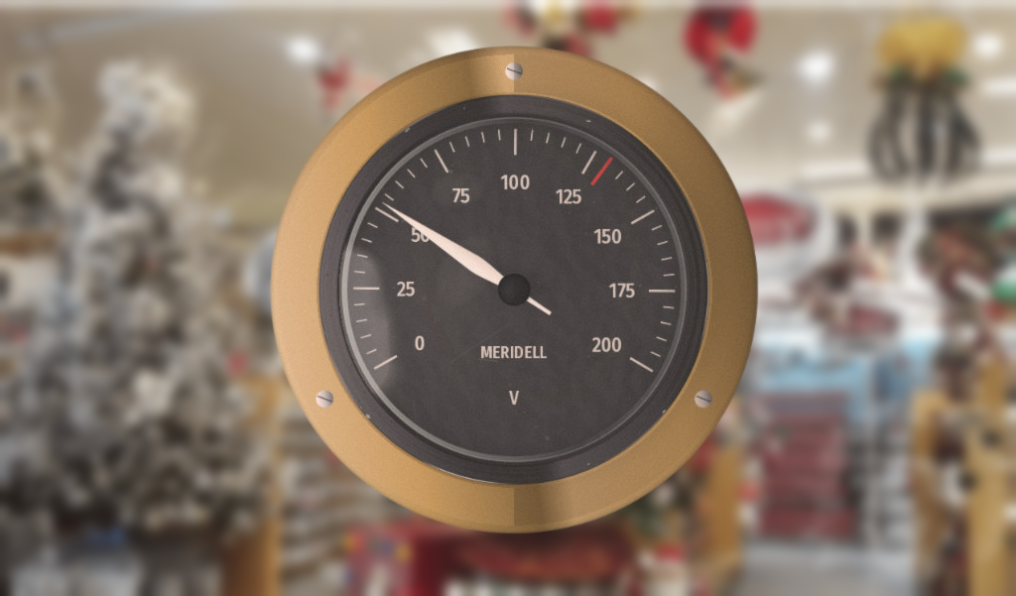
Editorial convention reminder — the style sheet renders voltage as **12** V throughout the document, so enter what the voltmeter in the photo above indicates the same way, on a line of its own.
**52.5** V
